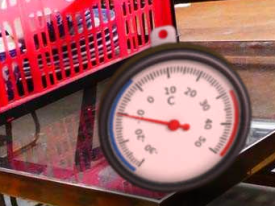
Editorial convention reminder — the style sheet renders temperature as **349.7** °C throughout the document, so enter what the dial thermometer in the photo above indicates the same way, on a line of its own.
**-10** °C
